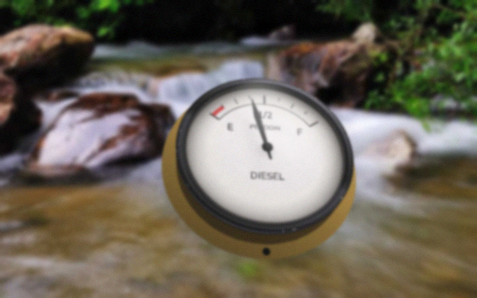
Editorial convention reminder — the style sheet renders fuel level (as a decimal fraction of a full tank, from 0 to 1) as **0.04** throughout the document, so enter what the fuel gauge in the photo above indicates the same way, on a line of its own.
**0.375**
